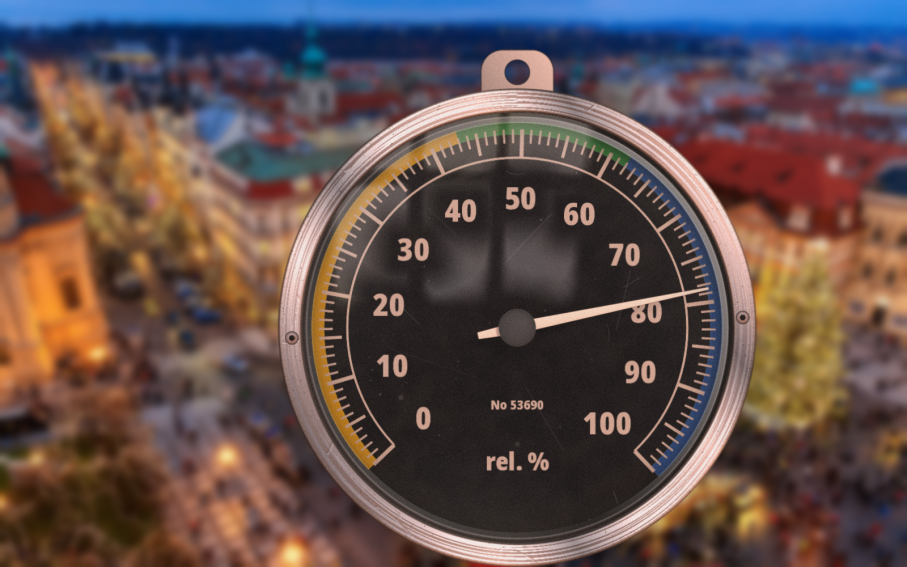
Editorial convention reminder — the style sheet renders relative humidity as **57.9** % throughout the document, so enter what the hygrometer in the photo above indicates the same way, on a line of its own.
**78.5** %
